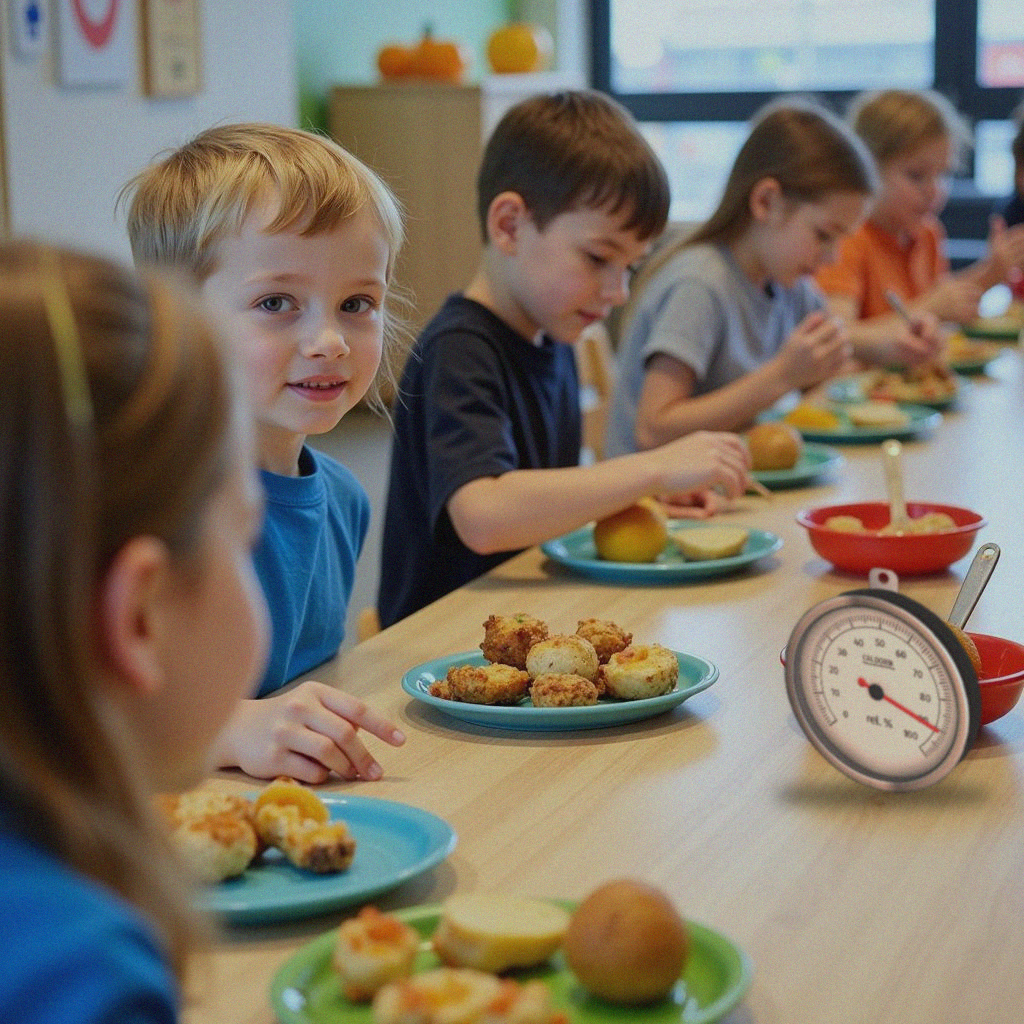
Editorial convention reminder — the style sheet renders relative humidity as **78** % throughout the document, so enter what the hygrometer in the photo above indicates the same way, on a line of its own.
**90** %
